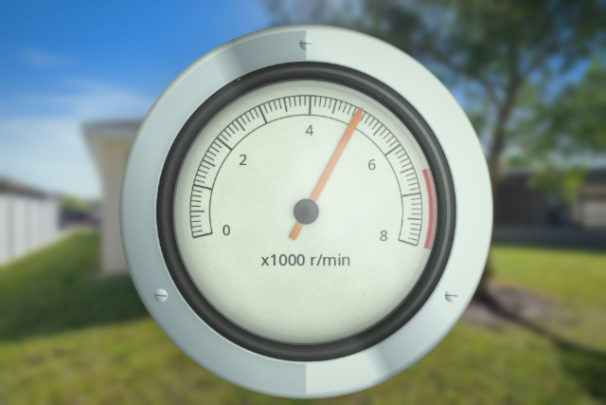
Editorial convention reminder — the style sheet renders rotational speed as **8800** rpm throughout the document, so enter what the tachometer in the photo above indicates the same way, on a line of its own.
**5000** rpm
